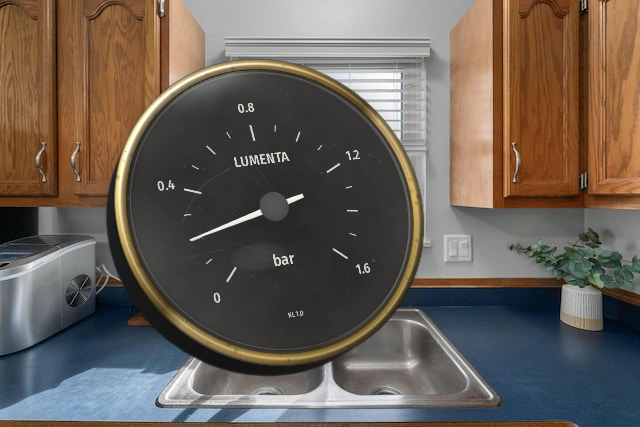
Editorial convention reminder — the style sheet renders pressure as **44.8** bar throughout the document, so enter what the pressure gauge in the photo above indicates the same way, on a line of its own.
**0.2** bar
